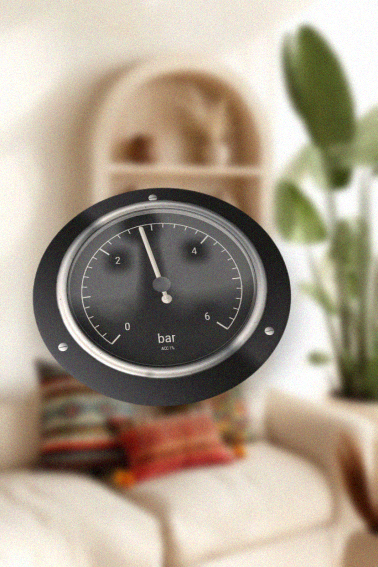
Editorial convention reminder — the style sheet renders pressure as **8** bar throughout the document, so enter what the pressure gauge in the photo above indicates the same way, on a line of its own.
**2.8** bar
